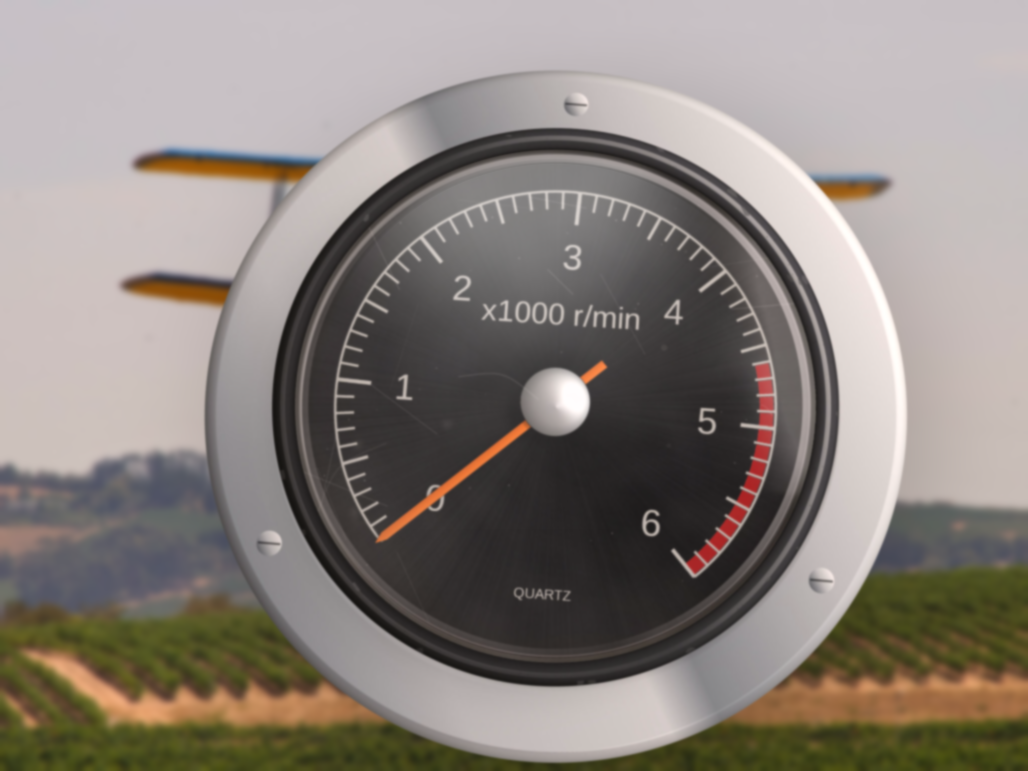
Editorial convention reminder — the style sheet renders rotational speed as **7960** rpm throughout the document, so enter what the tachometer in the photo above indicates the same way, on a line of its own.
**0** rpm
